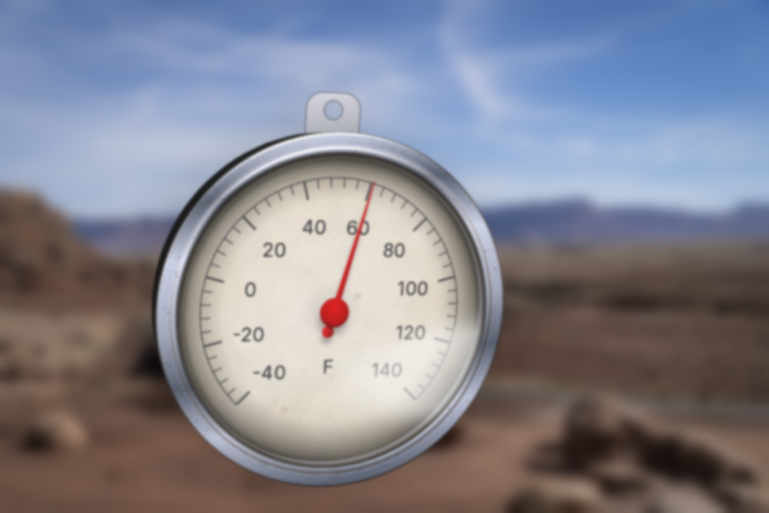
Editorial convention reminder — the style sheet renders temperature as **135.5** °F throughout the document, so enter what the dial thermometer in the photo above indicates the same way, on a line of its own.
**60** °F
